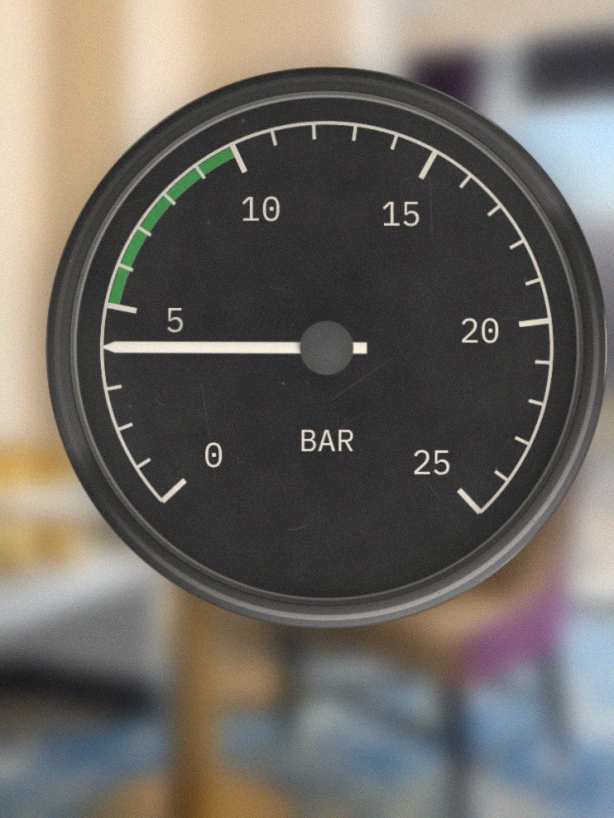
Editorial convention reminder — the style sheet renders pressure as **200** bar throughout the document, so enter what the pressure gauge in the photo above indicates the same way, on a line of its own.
**4** bar
